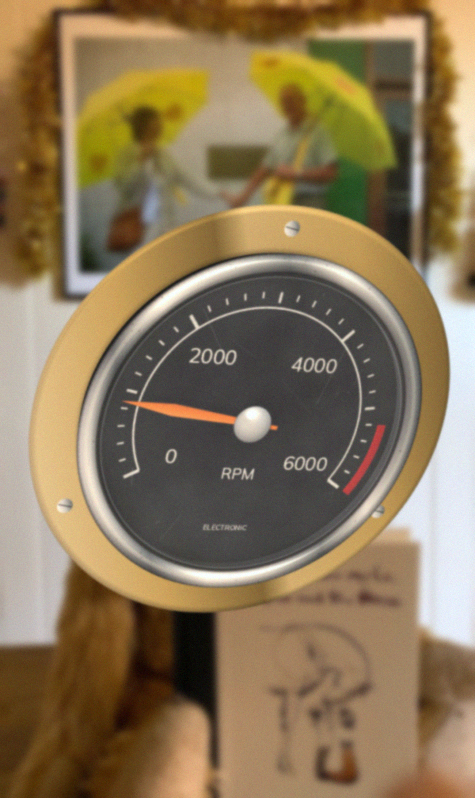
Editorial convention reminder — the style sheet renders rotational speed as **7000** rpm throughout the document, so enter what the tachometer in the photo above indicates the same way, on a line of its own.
**900** rpm
